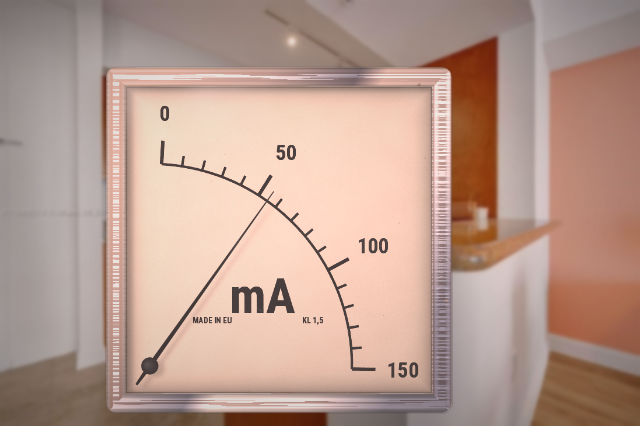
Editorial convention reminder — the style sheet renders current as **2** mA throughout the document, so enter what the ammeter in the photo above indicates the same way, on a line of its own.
**55** mA
